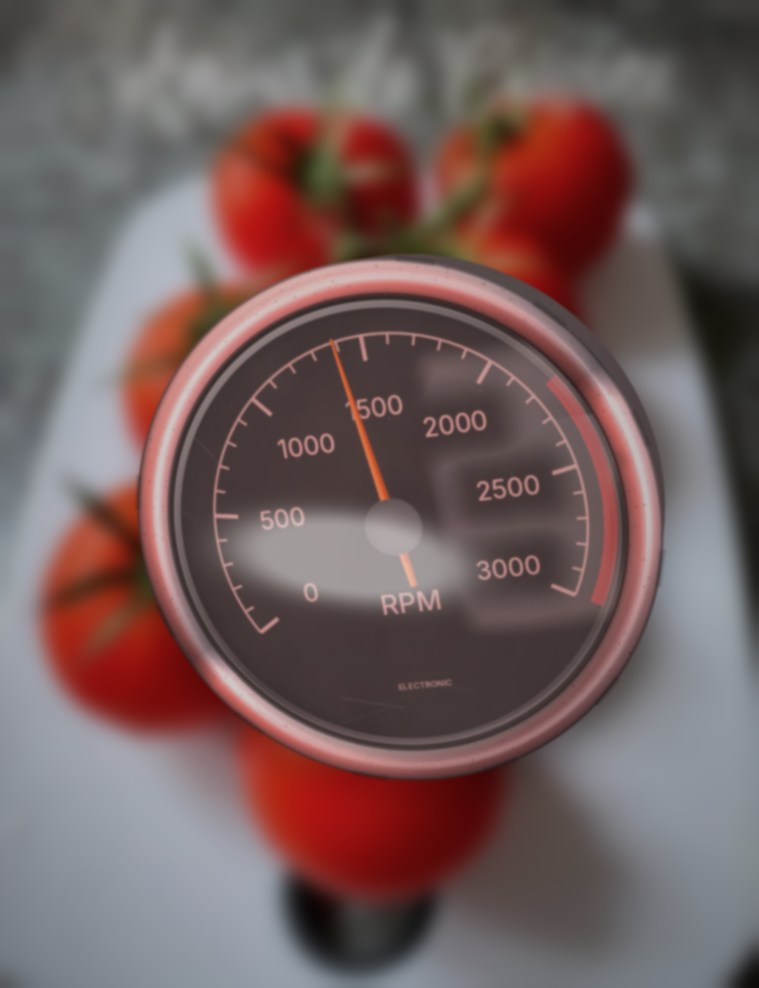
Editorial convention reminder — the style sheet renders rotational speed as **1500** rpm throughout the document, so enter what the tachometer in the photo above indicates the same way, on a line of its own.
**1400** rpm
